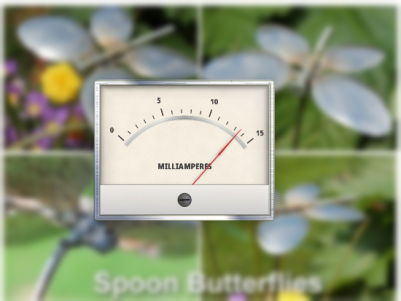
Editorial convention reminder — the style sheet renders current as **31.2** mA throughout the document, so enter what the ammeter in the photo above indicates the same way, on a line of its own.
**13.5** mA
